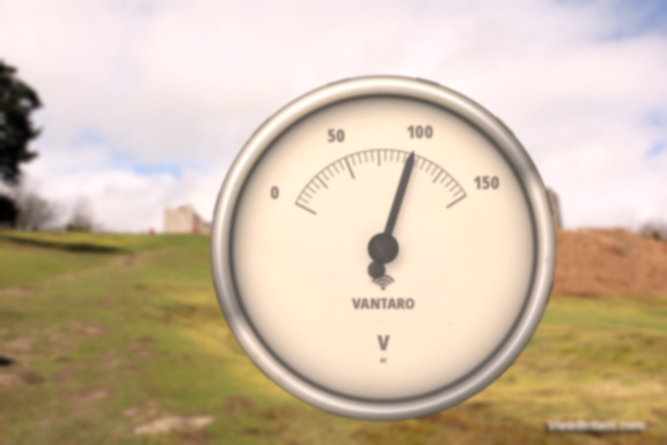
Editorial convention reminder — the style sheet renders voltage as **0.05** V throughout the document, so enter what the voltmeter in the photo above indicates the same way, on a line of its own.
**100** V
